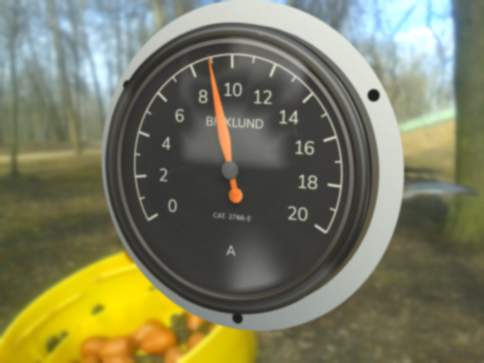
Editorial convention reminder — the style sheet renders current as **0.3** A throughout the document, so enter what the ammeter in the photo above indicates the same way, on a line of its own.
**9** A
